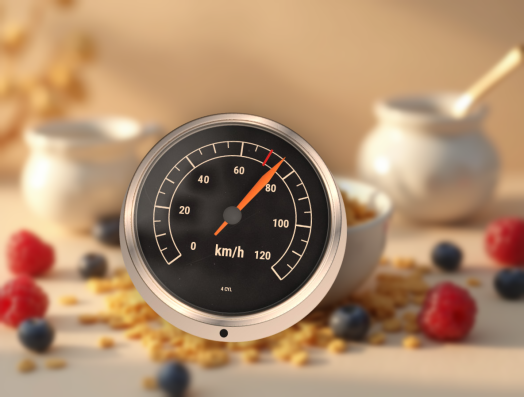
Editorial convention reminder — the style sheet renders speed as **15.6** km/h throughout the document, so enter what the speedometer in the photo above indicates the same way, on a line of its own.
**75** km/h
